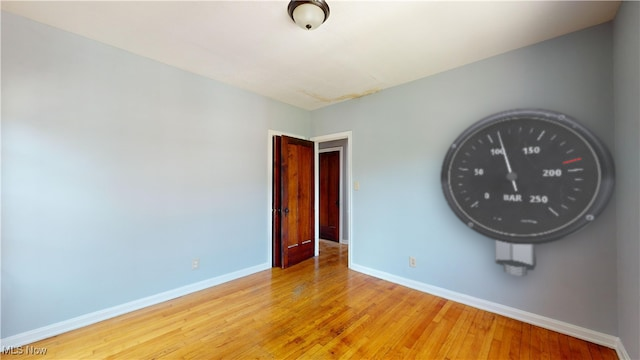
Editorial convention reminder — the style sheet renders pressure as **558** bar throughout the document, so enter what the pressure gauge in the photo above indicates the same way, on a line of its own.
**110** bar
